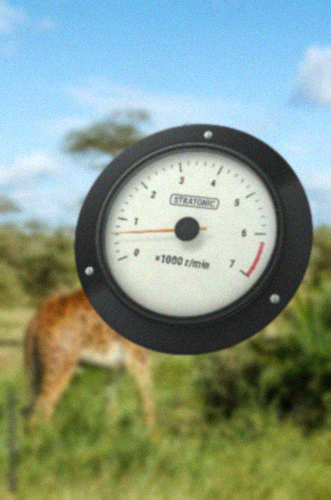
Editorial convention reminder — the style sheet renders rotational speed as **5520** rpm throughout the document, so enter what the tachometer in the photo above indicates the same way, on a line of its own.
**600** rpm
